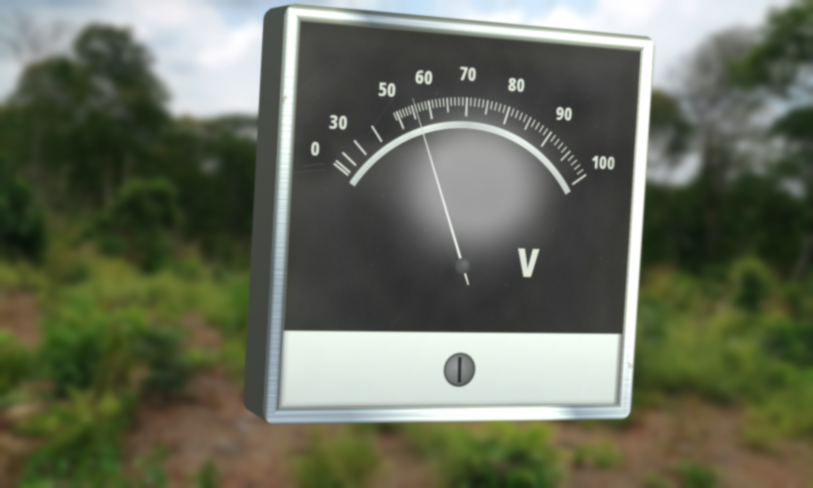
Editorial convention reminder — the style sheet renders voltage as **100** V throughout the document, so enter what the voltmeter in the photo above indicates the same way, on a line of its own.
**55** V
